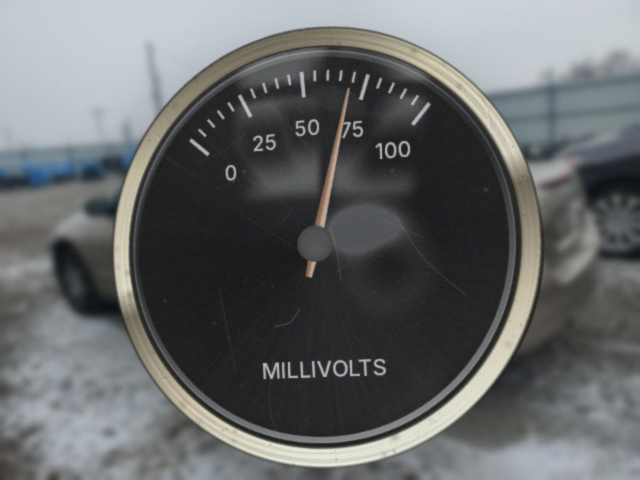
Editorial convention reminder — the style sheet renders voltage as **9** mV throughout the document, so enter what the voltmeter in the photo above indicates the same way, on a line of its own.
**70** mV
